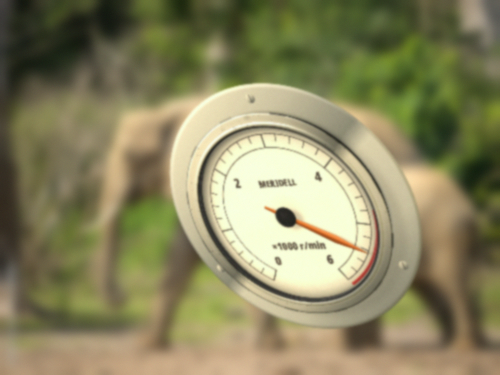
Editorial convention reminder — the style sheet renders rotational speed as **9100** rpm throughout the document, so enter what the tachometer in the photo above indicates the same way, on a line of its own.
**5400** rpm
